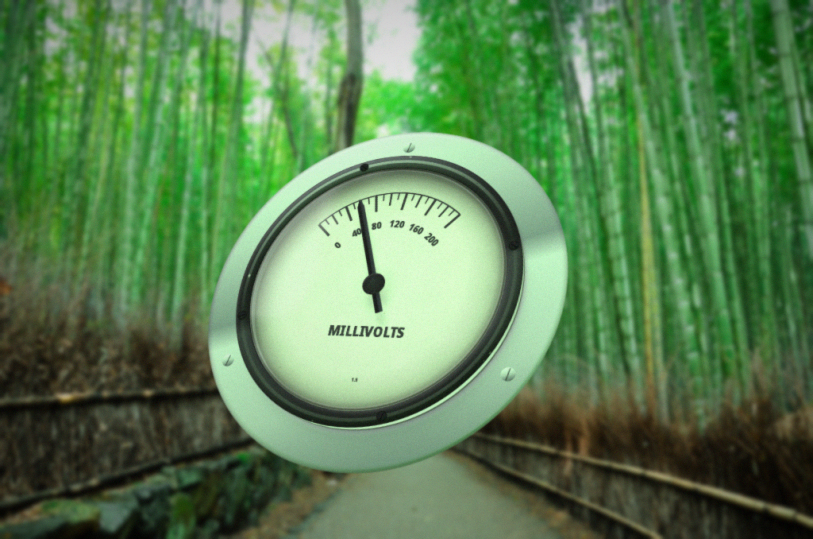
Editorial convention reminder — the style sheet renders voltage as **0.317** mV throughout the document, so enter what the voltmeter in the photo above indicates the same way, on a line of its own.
**60** mV
